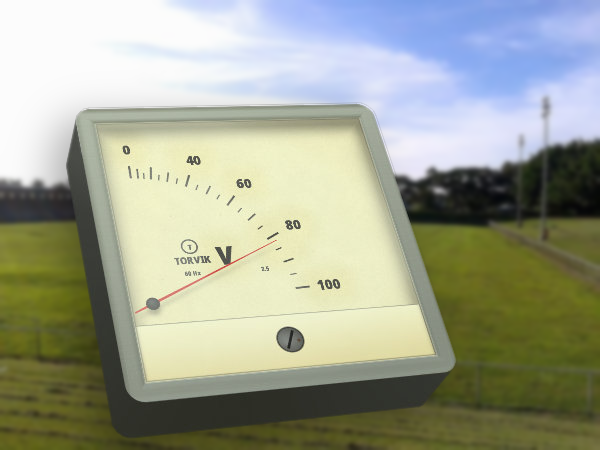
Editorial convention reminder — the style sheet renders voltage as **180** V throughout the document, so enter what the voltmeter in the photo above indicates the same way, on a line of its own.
**82.5** V
